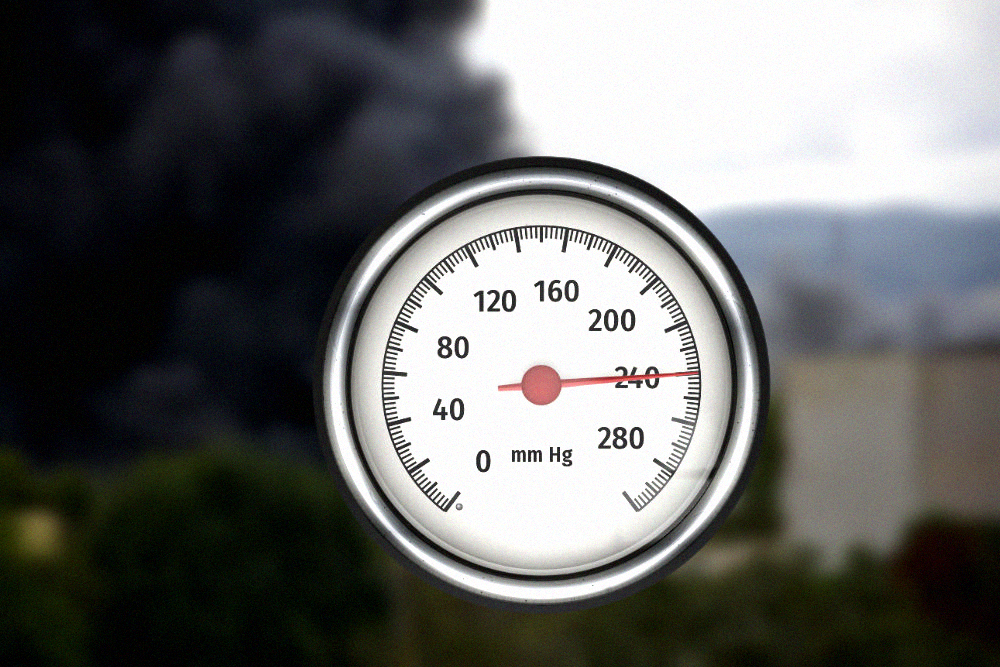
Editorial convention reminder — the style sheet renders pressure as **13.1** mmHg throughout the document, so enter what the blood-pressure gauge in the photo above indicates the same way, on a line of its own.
**240** mmHg
